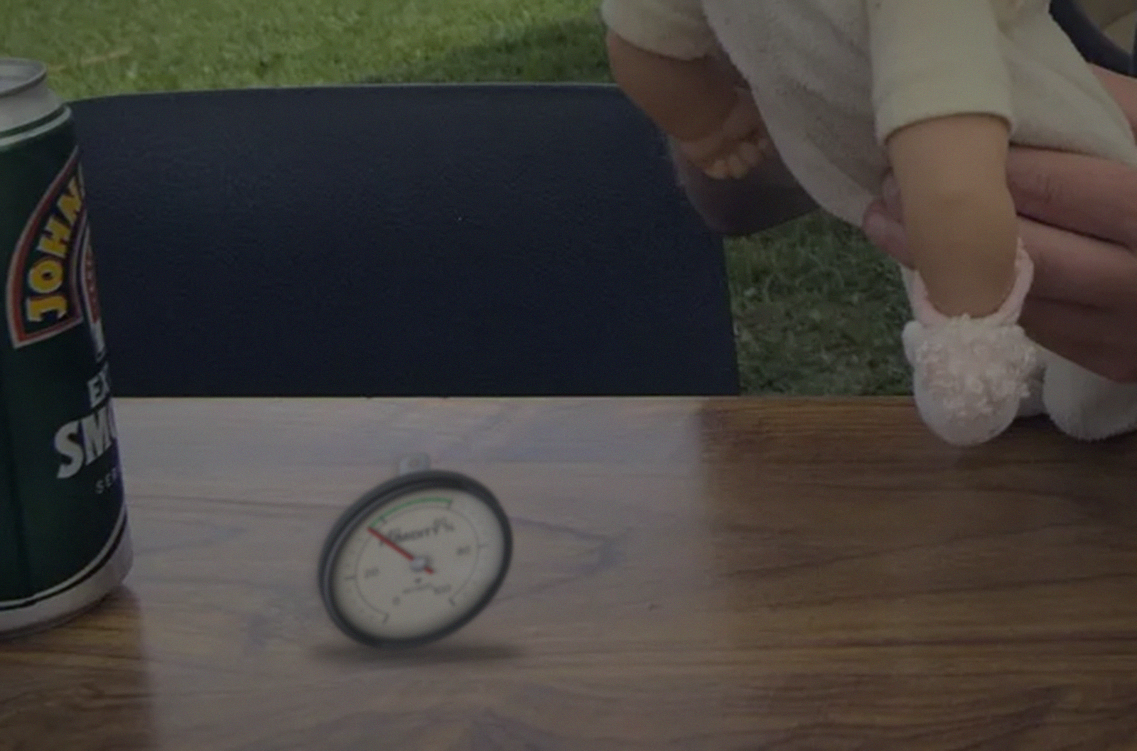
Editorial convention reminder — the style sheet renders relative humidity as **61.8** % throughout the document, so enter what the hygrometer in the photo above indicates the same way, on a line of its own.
**36** %
